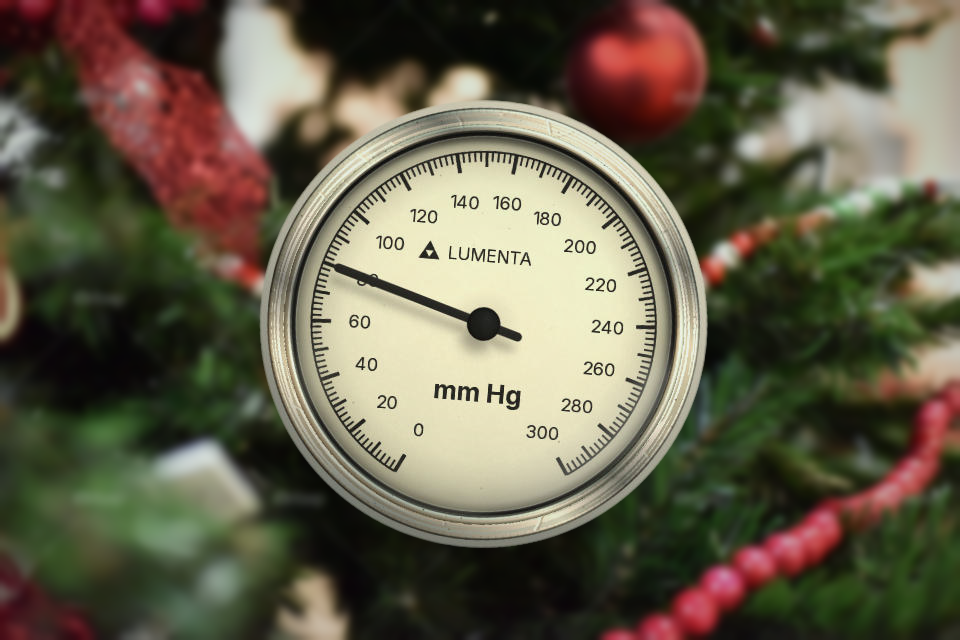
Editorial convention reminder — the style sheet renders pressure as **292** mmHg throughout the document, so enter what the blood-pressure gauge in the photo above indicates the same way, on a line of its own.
**80** mmHg
